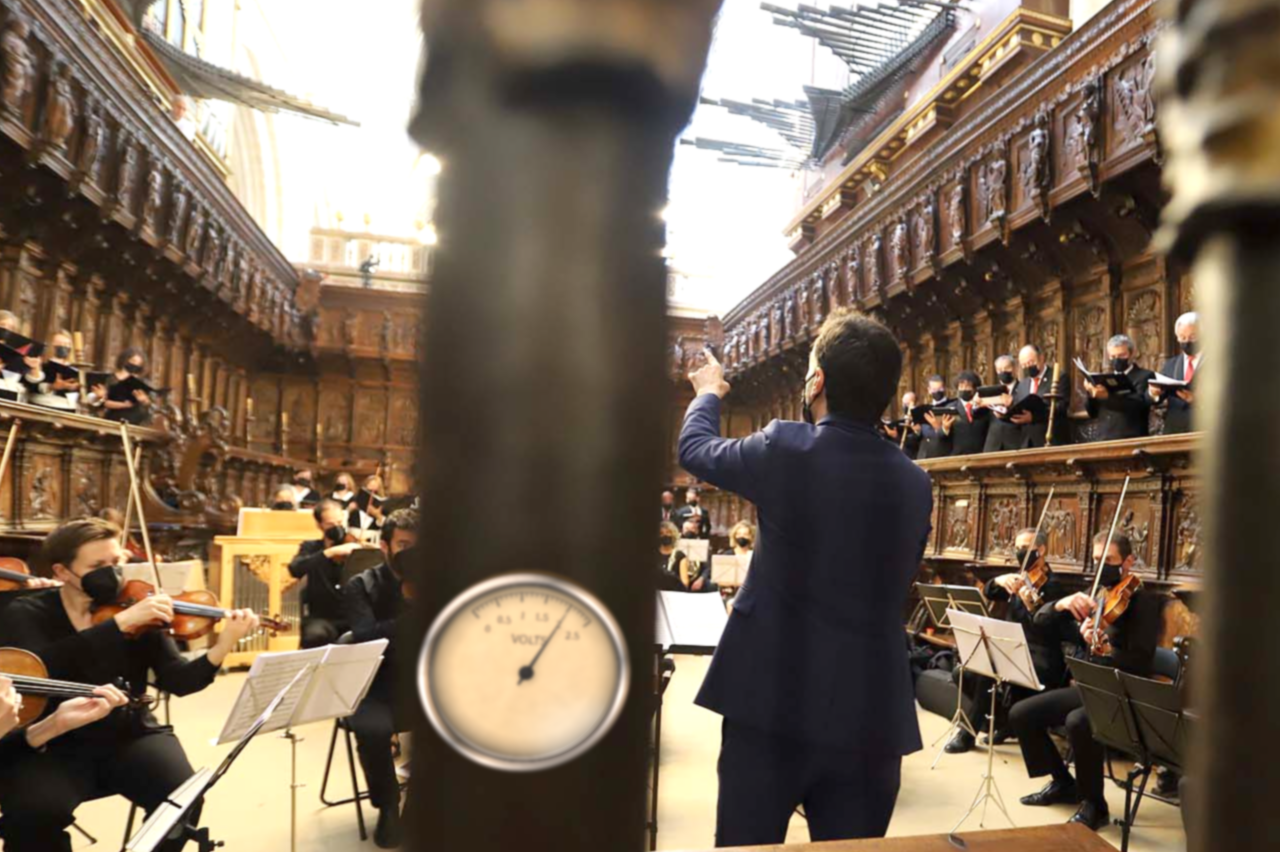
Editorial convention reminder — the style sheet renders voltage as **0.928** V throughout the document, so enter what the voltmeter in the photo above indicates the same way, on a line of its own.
**2** V
